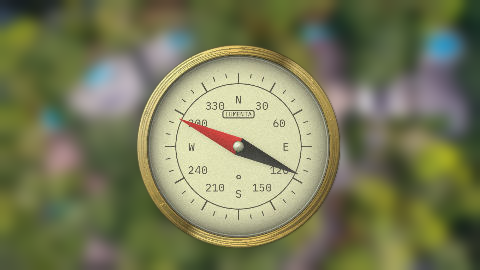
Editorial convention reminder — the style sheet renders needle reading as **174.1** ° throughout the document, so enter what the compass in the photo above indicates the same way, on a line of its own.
**295** °
